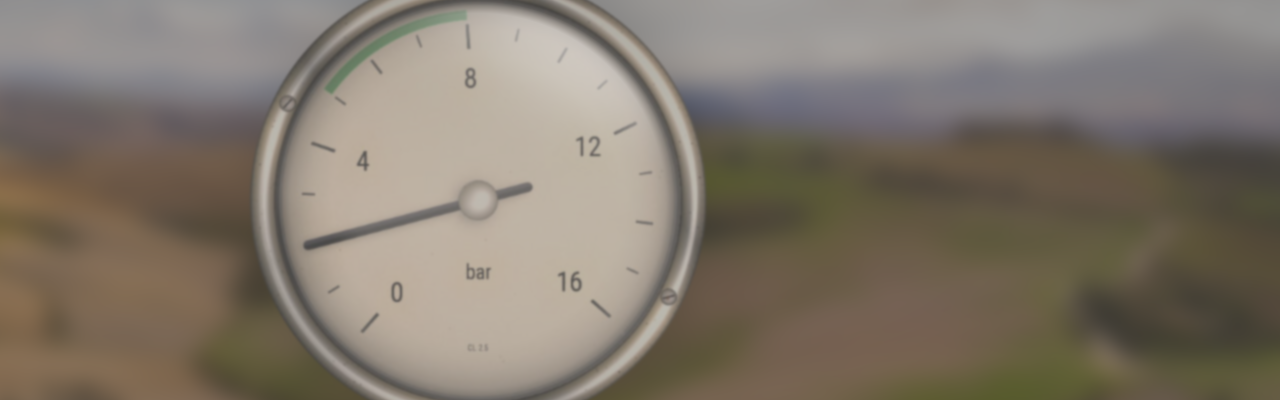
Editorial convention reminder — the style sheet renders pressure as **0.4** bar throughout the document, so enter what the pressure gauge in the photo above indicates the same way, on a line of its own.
**2** bar
